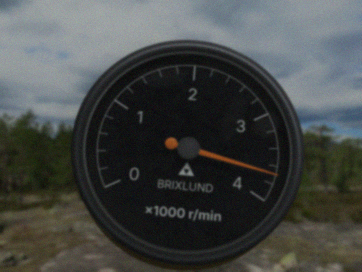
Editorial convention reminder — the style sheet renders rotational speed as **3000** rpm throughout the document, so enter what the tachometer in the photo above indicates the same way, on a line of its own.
**3700** rpm
